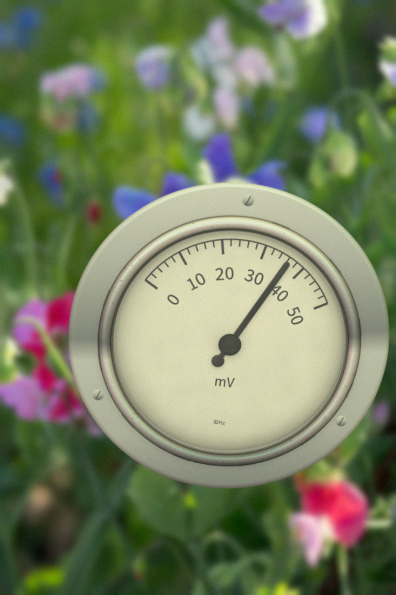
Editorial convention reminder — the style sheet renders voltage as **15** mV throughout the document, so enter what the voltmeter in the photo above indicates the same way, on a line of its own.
**36** mV
